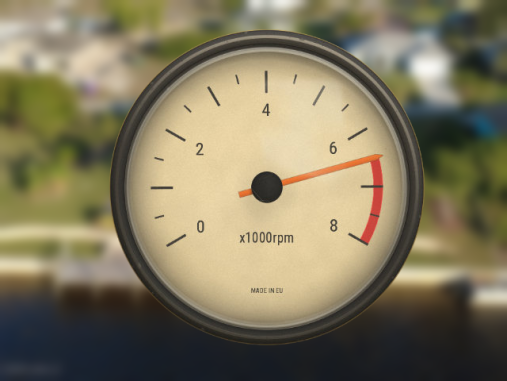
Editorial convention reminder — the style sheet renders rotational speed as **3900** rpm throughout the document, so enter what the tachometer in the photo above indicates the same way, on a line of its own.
**6500** rpm
